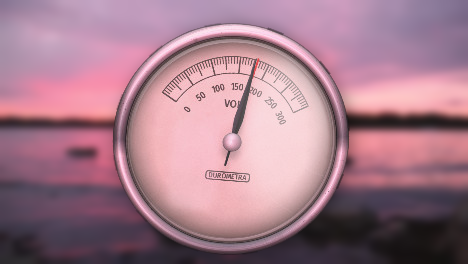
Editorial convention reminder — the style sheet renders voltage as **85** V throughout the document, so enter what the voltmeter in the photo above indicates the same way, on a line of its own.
**175** V
